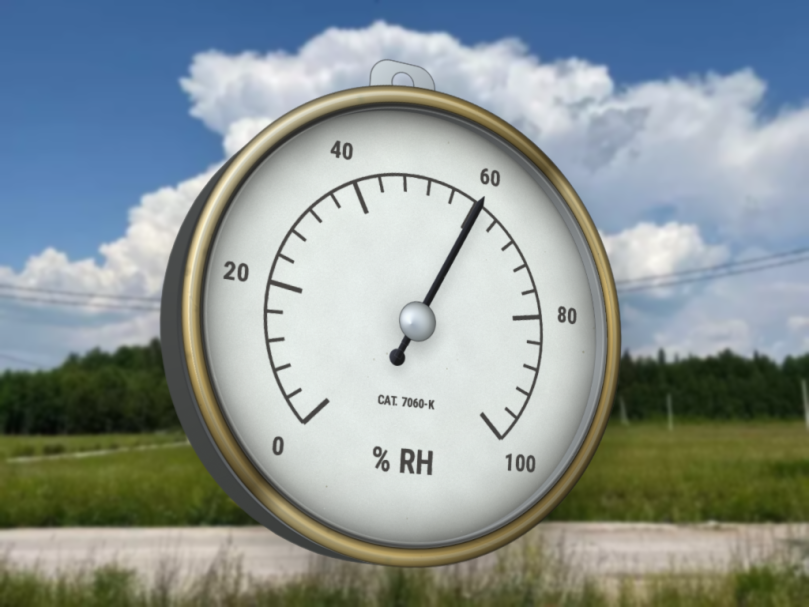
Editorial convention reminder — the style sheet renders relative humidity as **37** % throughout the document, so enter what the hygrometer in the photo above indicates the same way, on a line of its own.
**60** %
